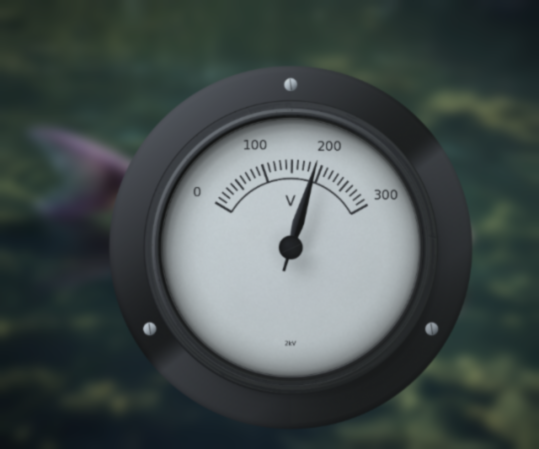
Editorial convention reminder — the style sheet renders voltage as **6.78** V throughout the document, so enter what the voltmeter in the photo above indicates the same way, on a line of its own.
**190** V
